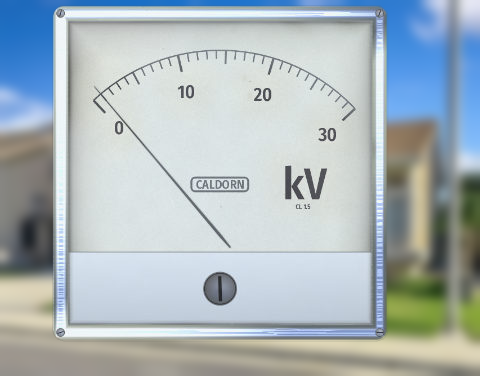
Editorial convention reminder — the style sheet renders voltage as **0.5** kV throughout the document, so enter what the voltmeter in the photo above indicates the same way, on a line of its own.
**1** kV
